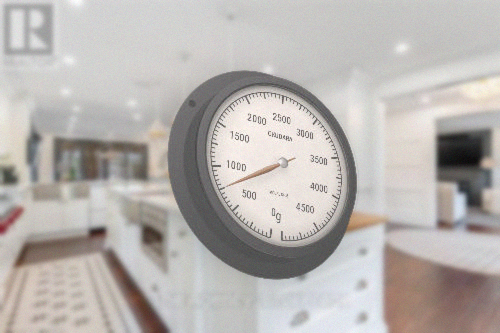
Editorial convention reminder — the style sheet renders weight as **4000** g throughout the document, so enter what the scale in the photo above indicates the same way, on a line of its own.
**750** g
